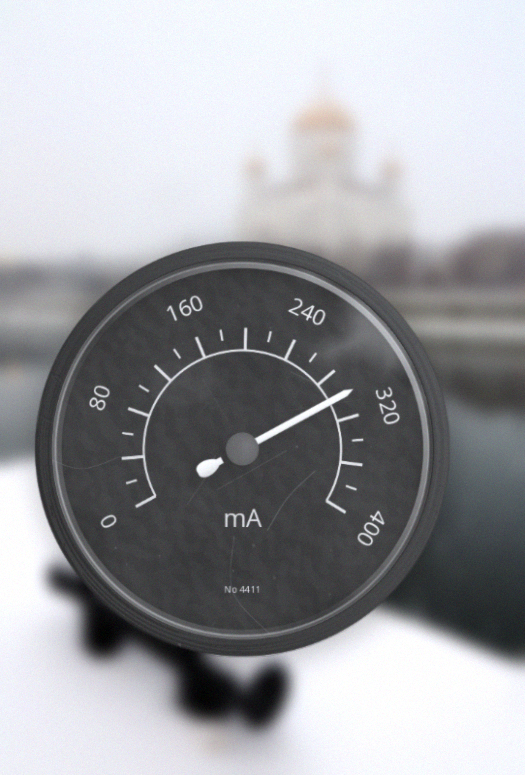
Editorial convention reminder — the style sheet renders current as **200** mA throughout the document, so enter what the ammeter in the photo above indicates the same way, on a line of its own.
**300** mA
